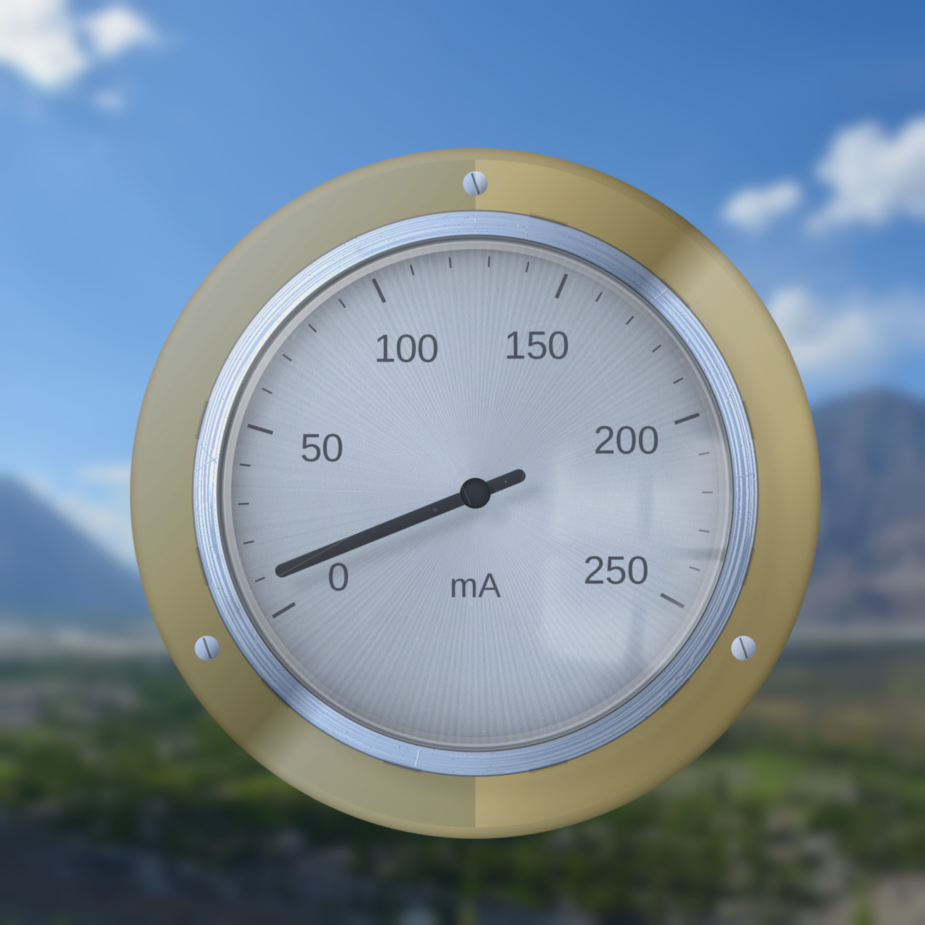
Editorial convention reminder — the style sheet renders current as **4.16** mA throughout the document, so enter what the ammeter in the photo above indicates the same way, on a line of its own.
**10** mA
